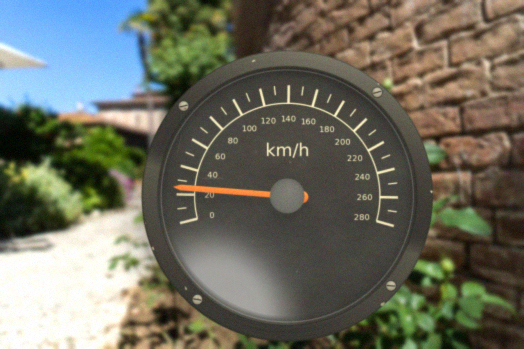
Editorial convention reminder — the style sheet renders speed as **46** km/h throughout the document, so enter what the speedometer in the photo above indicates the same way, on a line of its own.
**25** km/h
